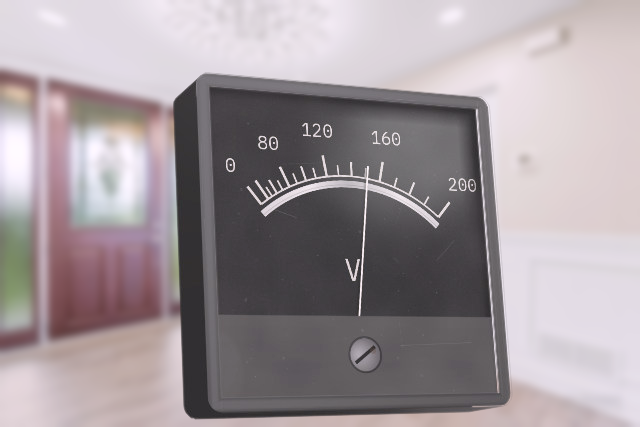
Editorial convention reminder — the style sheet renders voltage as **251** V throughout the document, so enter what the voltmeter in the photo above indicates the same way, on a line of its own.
**150** V
